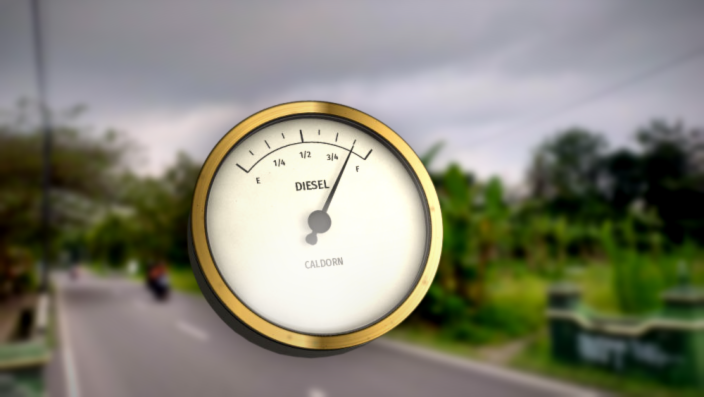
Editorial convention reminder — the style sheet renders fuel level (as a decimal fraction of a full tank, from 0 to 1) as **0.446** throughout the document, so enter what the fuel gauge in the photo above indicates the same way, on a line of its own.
**0.875**
